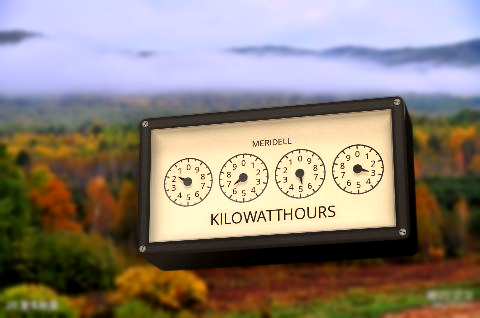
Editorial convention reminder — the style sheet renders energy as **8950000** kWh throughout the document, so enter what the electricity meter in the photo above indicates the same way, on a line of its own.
**1653** kWh
